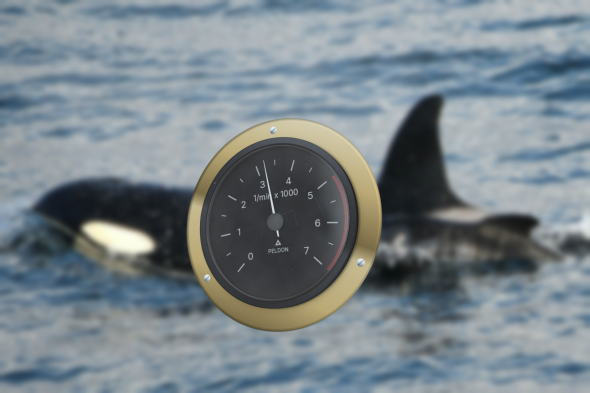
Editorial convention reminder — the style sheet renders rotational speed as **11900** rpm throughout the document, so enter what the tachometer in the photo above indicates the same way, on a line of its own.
**3250** rpm
